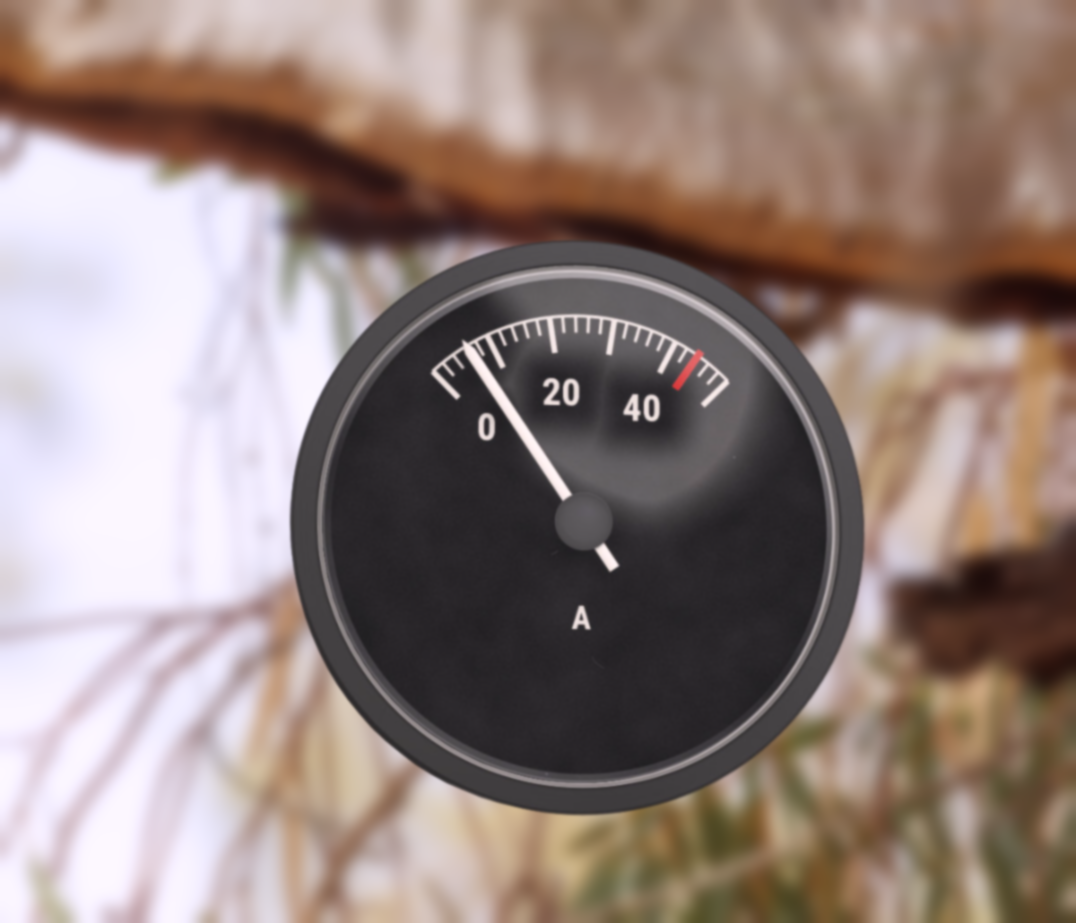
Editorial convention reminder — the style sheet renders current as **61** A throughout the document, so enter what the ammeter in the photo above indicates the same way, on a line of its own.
**6** A
